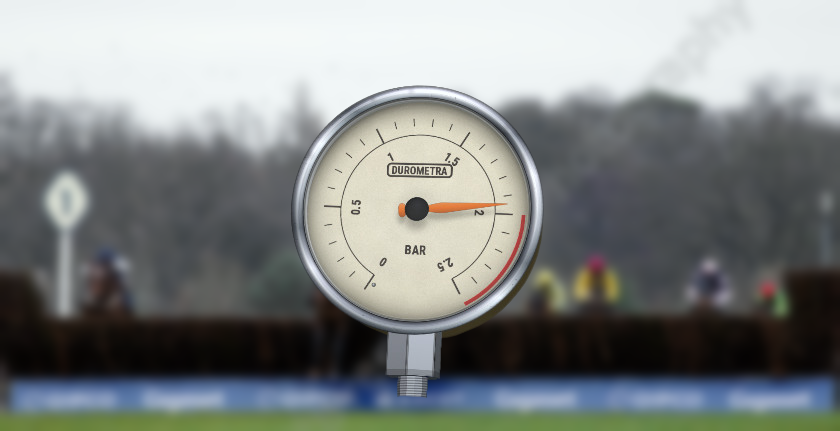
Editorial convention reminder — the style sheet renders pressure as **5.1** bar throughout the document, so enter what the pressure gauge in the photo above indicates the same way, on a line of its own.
**1.95** bar
